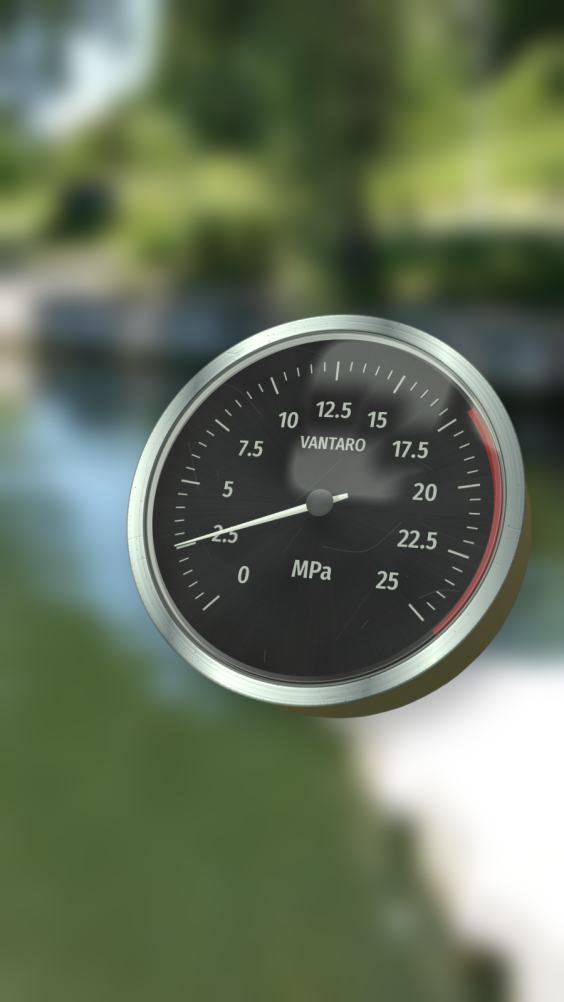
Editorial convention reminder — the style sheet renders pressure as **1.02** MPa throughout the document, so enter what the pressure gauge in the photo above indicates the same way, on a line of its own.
**2.5** MPa
